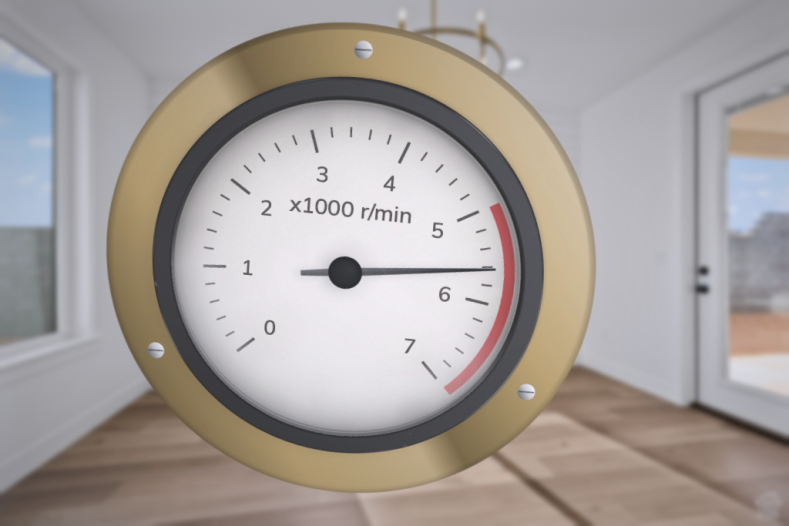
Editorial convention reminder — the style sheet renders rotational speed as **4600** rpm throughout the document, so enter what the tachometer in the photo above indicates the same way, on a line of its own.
**5600** rpm
